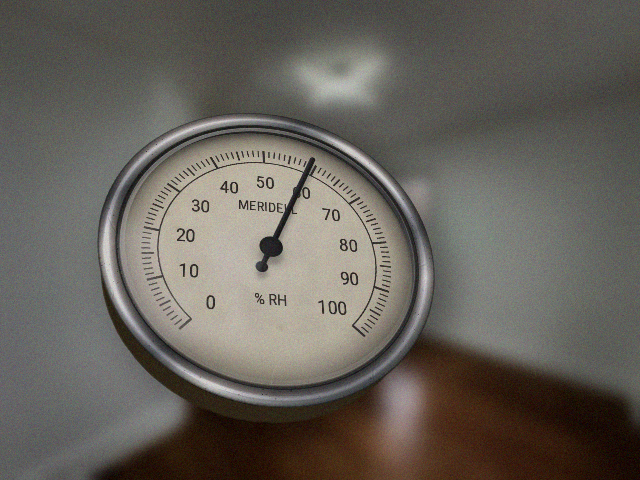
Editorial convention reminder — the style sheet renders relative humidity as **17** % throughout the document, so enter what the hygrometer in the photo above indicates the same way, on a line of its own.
**59** %
